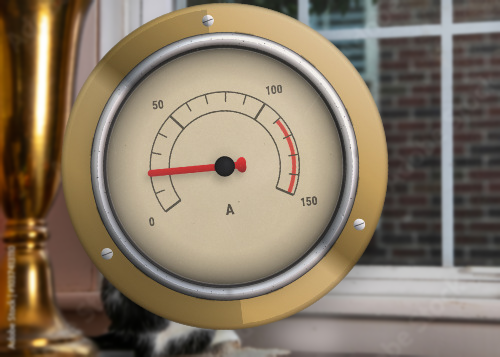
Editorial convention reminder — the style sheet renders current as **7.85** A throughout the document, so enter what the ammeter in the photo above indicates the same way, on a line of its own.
**20** A
